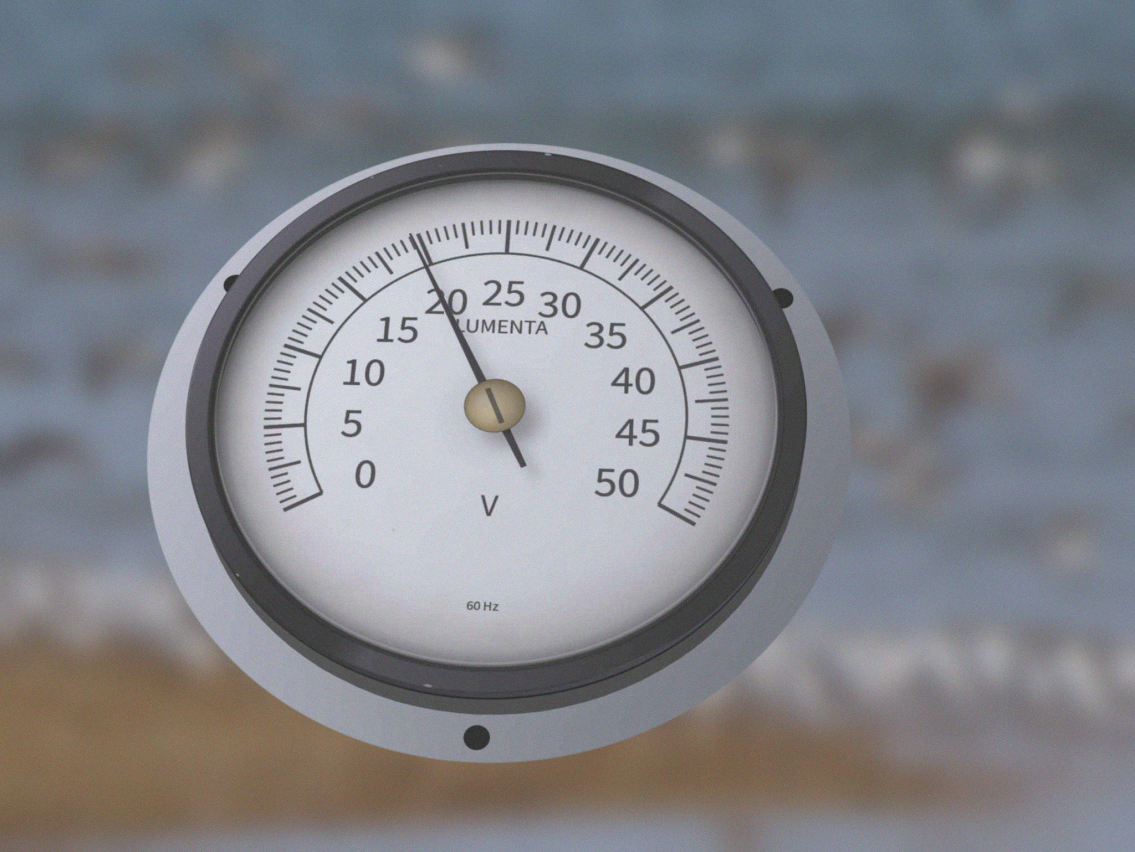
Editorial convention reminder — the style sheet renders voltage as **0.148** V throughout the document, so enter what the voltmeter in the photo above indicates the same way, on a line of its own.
**19.5** V
